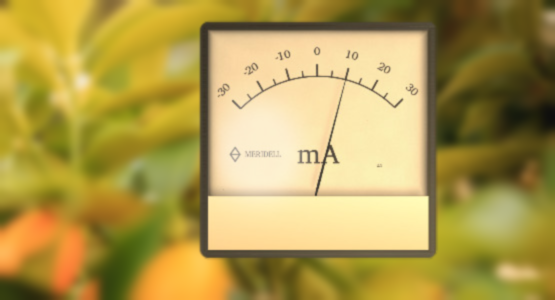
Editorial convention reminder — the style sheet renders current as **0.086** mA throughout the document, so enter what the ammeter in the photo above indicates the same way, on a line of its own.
**10** mA
